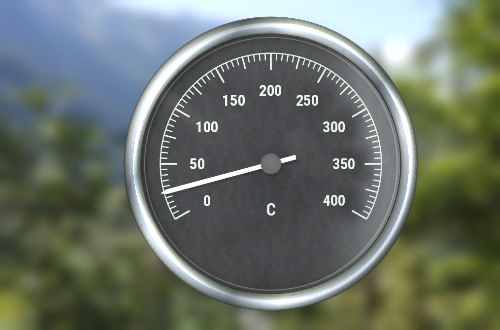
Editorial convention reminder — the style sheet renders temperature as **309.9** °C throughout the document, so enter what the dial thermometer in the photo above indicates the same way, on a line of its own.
**25** °C
